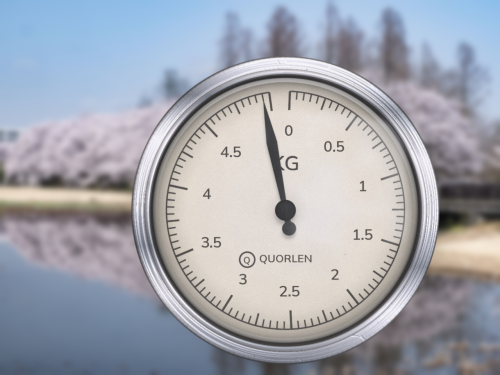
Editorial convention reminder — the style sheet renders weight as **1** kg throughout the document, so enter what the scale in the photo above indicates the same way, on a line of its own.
**4.95** kg
